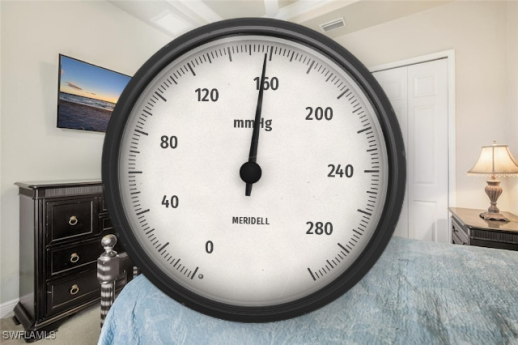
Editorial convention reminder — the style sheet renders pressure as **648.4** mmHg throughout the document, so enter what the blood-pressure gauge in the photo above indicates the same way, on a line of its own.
**158** mmHg
